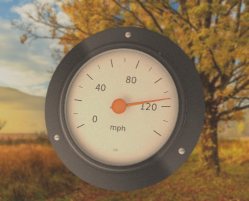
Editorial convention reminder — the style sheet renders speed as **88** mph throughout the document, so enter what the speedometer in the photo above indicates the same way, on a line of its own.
**115** mph
